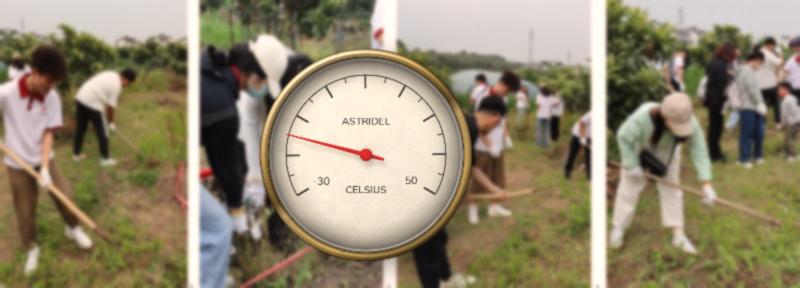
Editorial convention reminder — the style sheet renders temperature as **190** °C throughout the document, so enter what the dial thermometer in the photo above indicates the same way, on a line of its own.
**-15** °C
